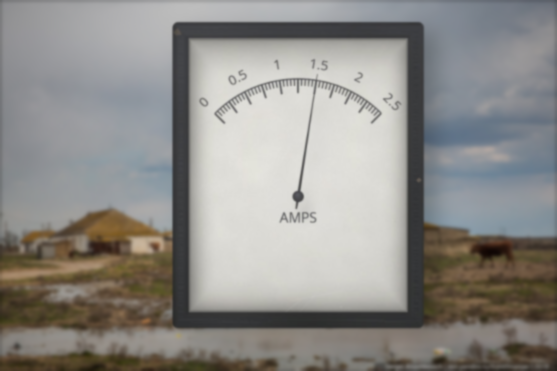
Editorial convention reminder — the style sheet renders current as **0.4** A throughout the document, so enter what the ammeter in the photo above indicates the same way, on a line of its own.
**1.5** A
